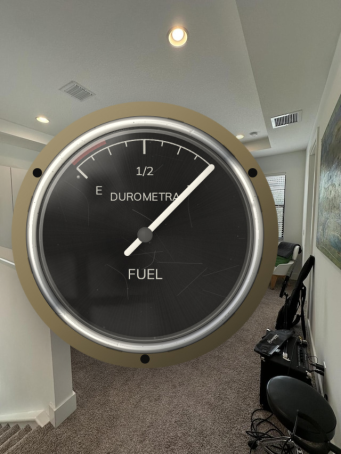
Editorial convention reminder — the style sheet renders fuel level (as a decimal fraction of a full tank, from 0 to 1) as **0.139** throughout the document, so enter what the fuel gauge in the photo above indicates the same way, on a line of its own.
**1**
